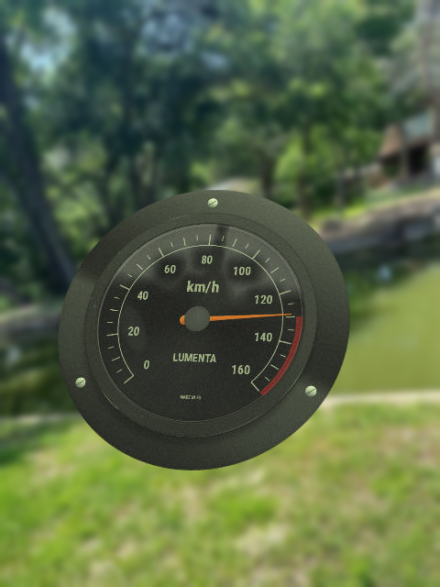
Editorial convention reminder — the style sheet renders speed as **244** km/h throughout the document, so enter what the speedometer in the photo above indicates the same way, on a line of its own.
**130** km/h
